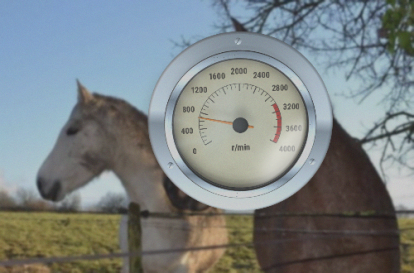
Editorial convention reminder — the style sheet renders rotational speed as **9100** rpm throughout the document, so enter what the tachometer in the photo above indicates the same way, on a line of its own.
**700** rpm
